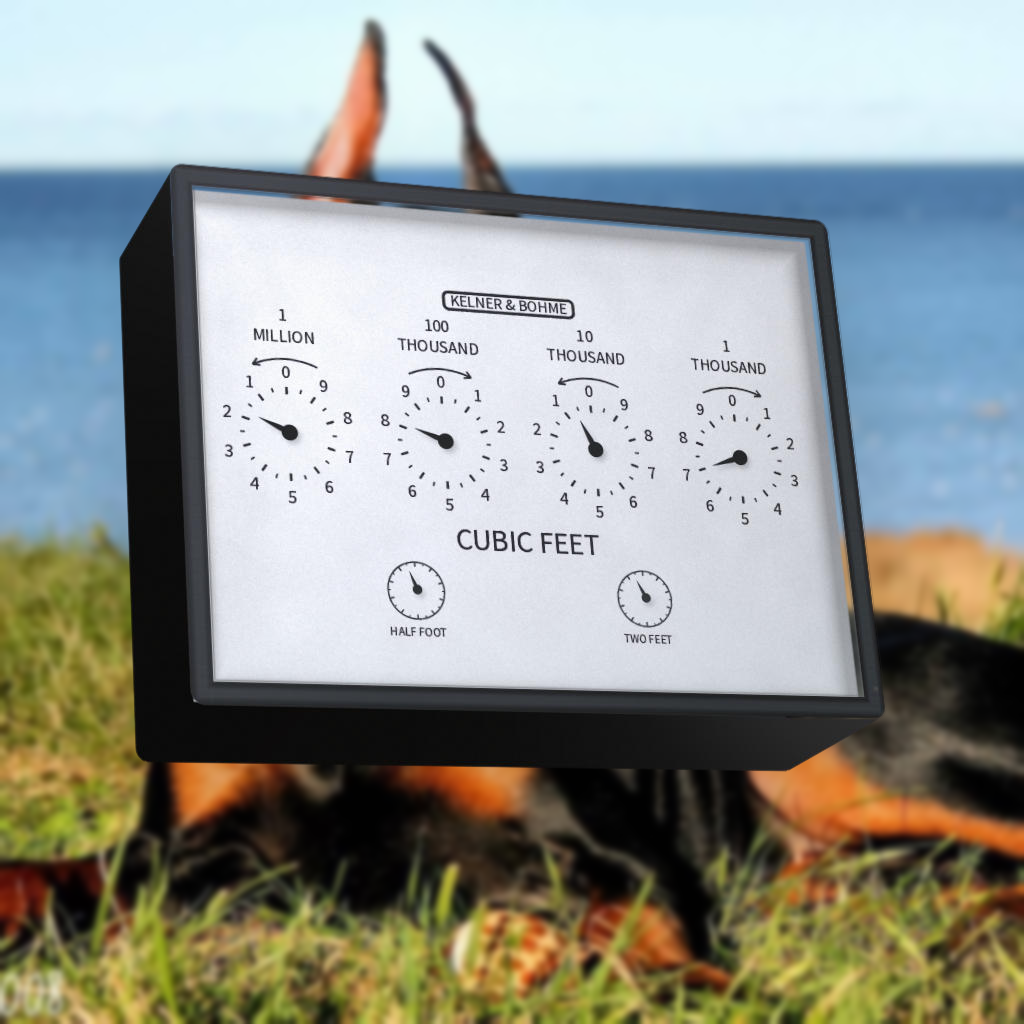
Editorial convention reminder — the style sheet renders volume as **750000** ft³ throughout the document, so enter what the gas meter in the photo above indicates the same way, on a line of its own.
**180700** ft³
